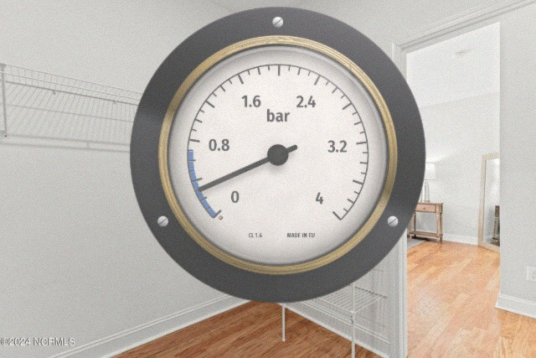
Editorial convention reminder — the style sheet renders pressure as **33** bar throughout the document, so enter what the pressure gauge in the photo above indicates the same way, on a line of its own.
**0.3** bar
